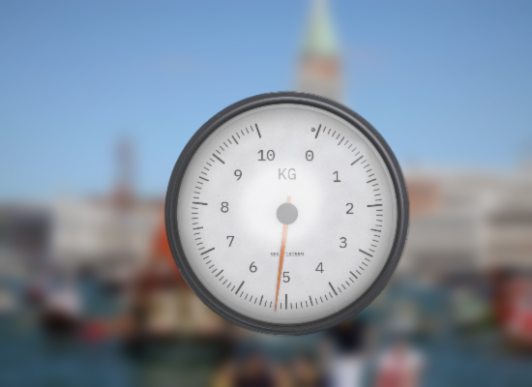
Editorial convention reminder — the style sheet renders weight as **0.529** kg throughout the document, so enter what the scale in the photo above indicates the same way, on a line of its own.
**5.2** kg
